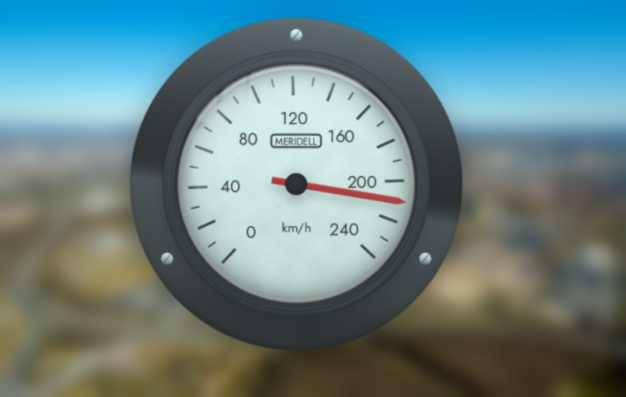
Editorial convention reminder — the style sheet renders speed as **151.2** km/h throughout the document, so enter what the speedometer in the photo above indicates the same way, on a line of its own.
**210** km/h
